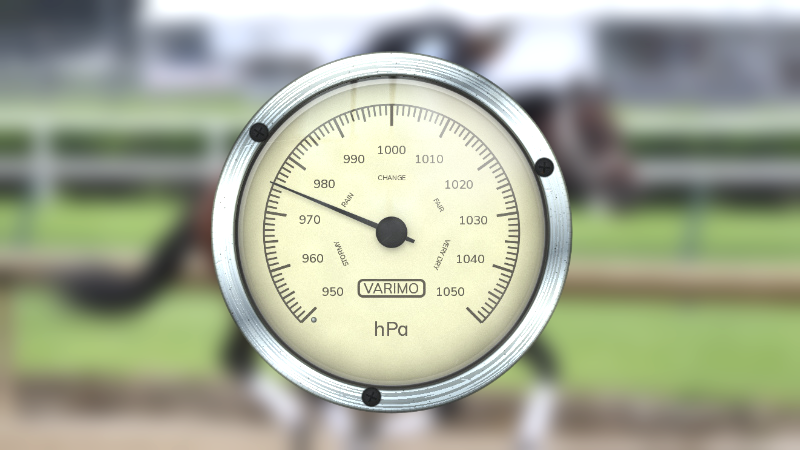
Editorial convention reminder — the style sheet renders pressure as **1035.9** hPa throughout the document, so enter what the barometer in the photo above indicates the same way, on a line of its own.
**975** hPa
